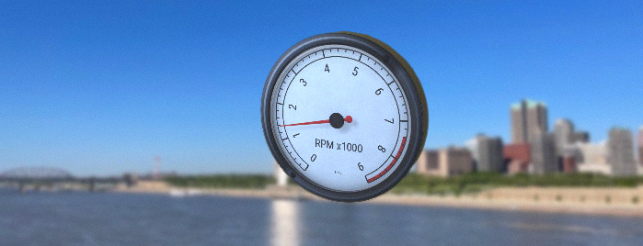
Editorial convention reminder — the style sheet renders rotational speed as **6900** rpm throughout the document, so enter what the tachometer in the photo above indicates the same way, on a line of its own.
**1400** rpm
